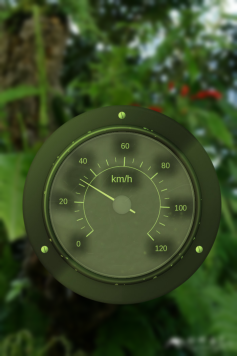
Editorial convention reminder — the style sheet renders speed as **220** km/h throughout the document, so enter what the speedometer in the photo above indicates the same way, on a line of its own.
**32.5** km/h
